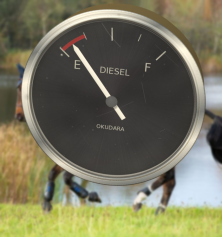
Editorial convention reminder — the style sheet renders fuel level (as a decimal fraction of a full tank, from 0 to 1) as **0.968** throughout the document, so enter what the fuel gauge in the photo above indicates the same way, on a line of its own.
**0.125**
